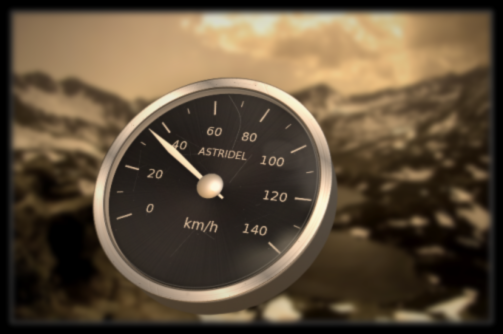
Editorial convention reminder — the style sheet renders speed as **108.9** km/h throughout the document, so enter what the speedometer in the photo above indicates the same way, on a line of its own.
**35** km/h
